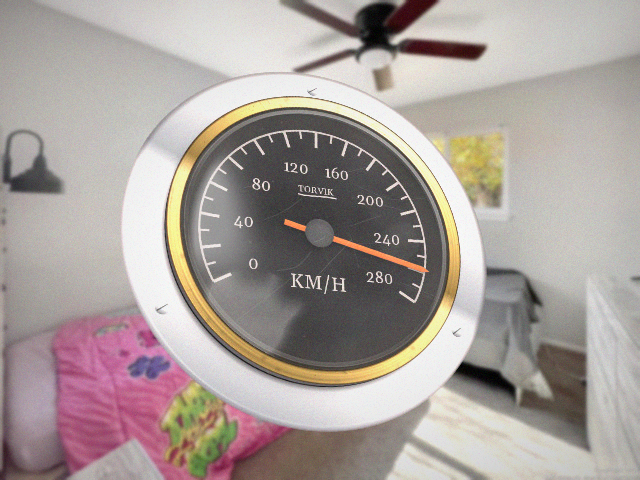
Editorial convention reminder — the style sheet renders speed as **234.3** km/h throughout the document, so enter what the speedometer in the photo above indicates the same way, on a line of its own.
**260** km/h
